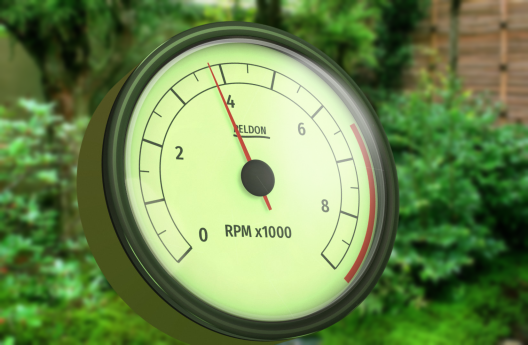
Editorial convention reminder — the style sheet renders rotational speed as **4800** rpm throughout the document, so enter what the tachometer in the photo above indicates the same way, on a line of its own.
**3750** rpm
